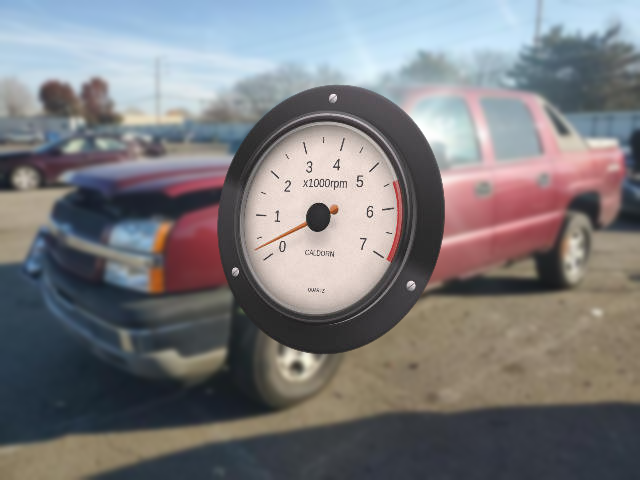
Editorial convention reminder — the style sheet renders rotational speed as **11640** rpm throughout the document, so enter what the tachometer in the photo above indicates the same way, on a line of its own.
**250** rpm
